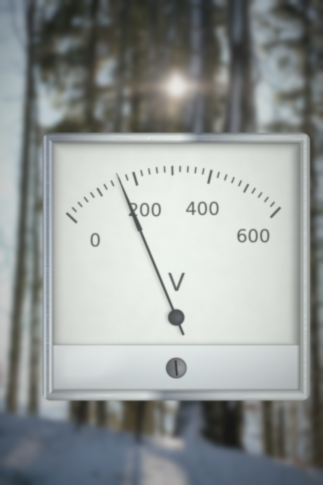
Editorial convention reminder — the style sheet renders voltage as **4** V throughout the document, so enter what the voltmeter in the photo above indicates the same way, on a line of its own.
**160** V
